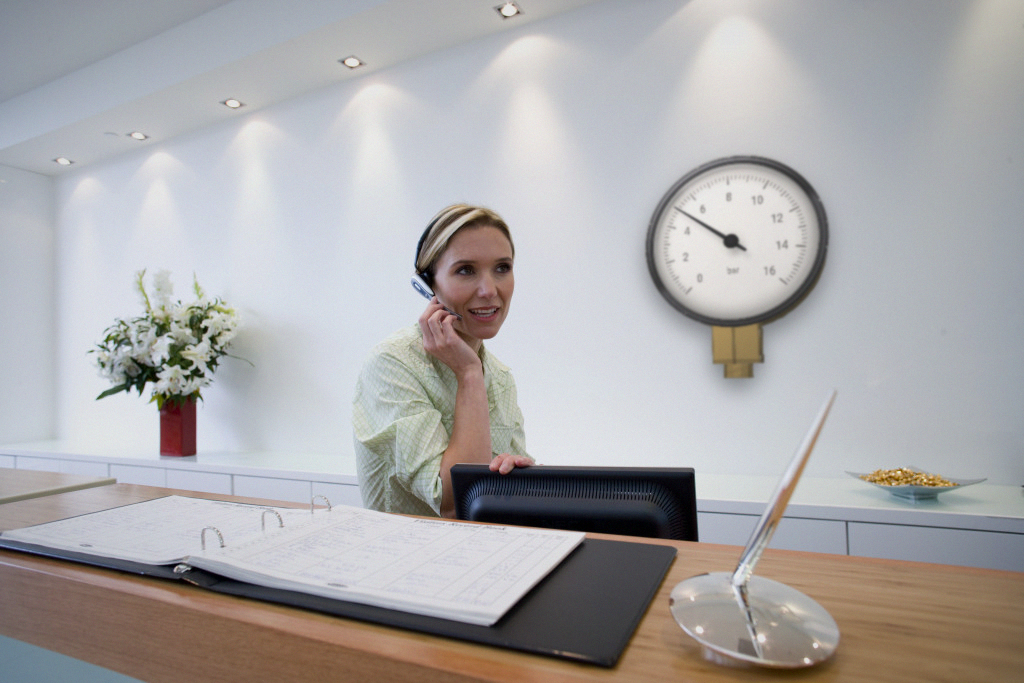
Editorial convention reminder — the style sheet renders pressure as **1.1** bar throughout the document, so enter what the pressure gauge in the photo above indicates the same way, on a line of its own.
**5** bar
